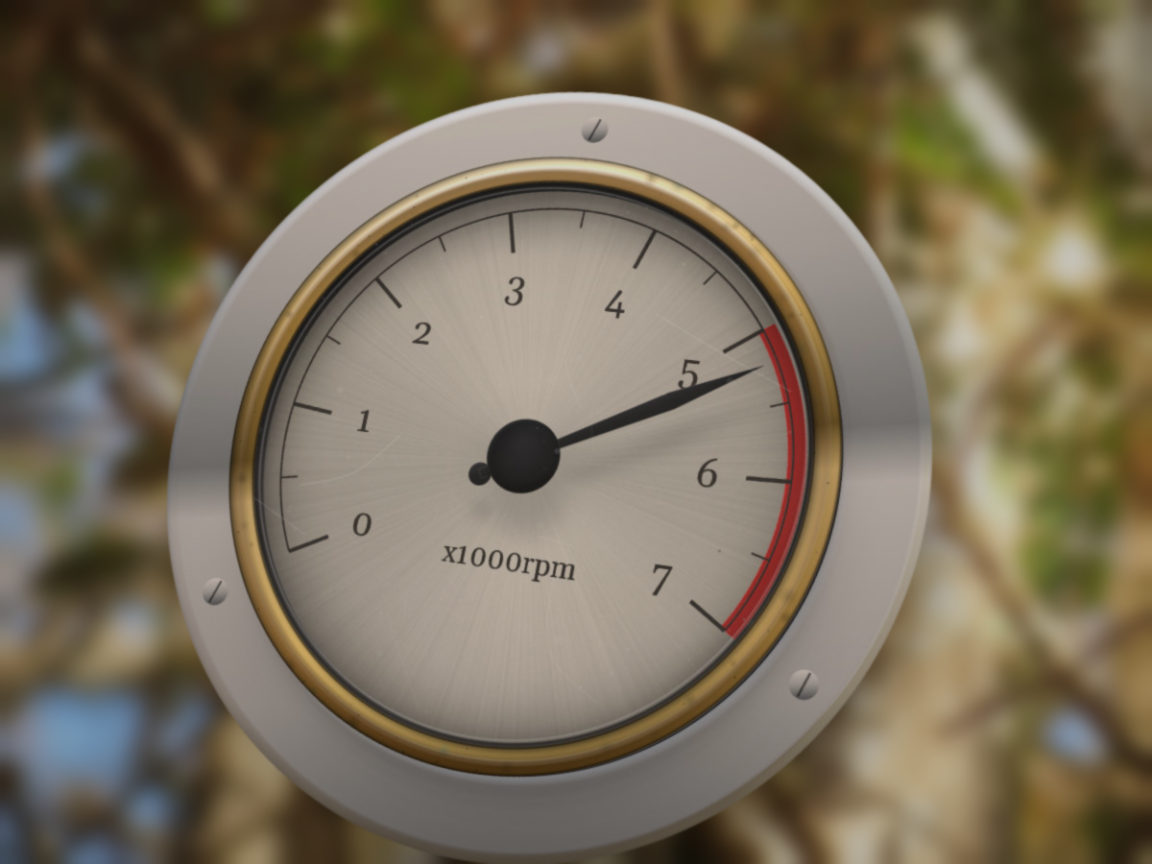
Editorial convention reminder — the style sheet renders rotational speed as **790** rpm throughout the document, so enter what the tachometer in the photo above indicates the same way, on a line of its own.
**5250** rpm
